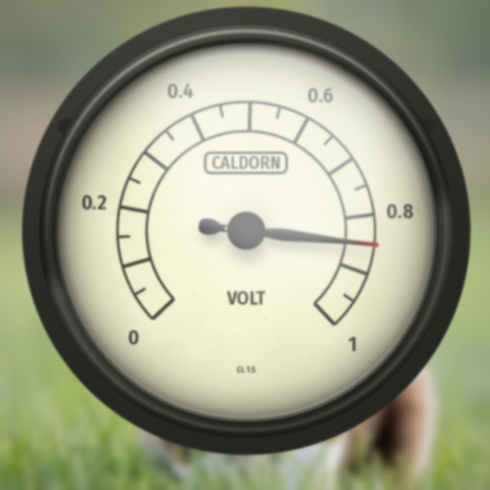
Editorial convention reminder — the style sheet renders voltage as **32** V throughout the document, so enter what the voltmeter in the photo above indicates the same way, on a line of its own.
**0.85** V
